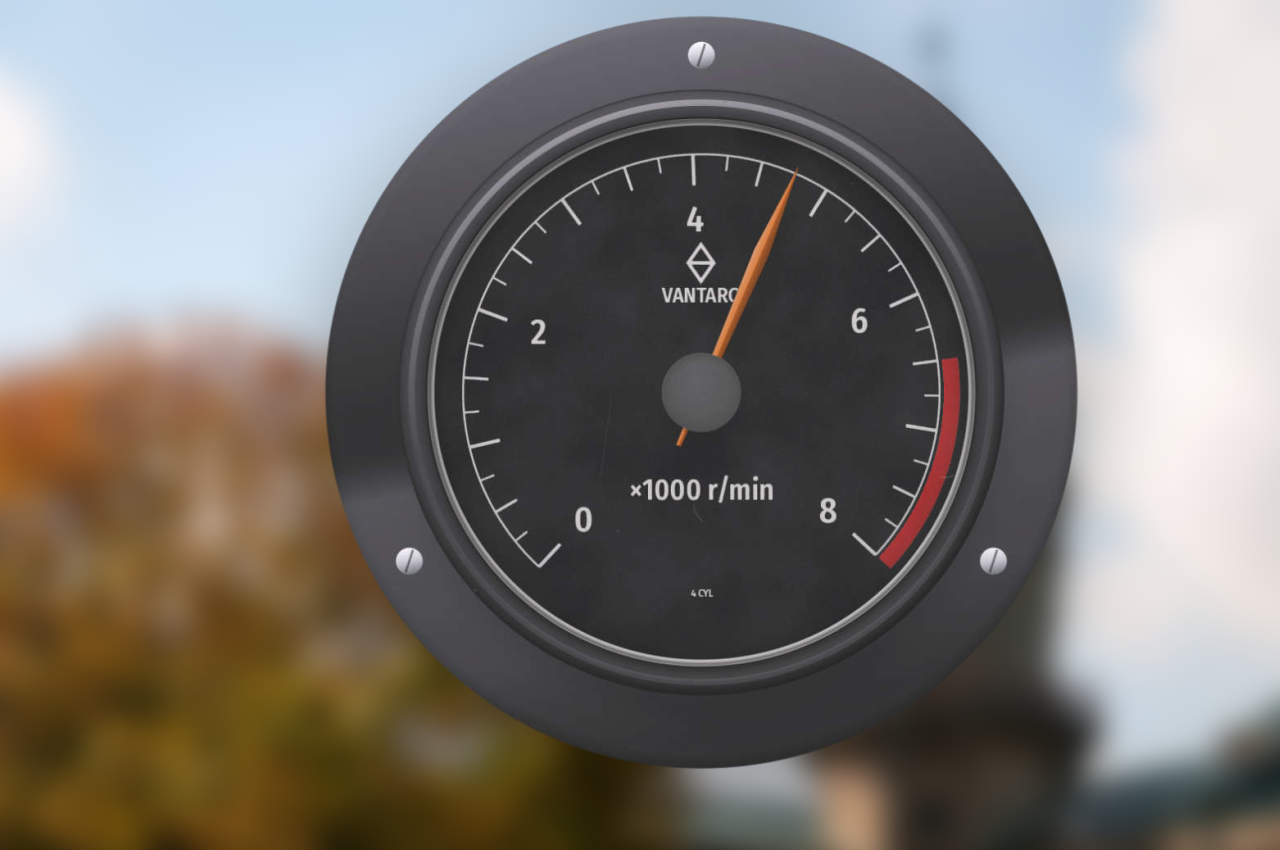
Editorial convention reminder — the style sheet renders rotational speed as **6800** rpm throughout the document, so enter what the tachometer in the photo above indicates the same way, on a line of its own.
**4750** rpm
